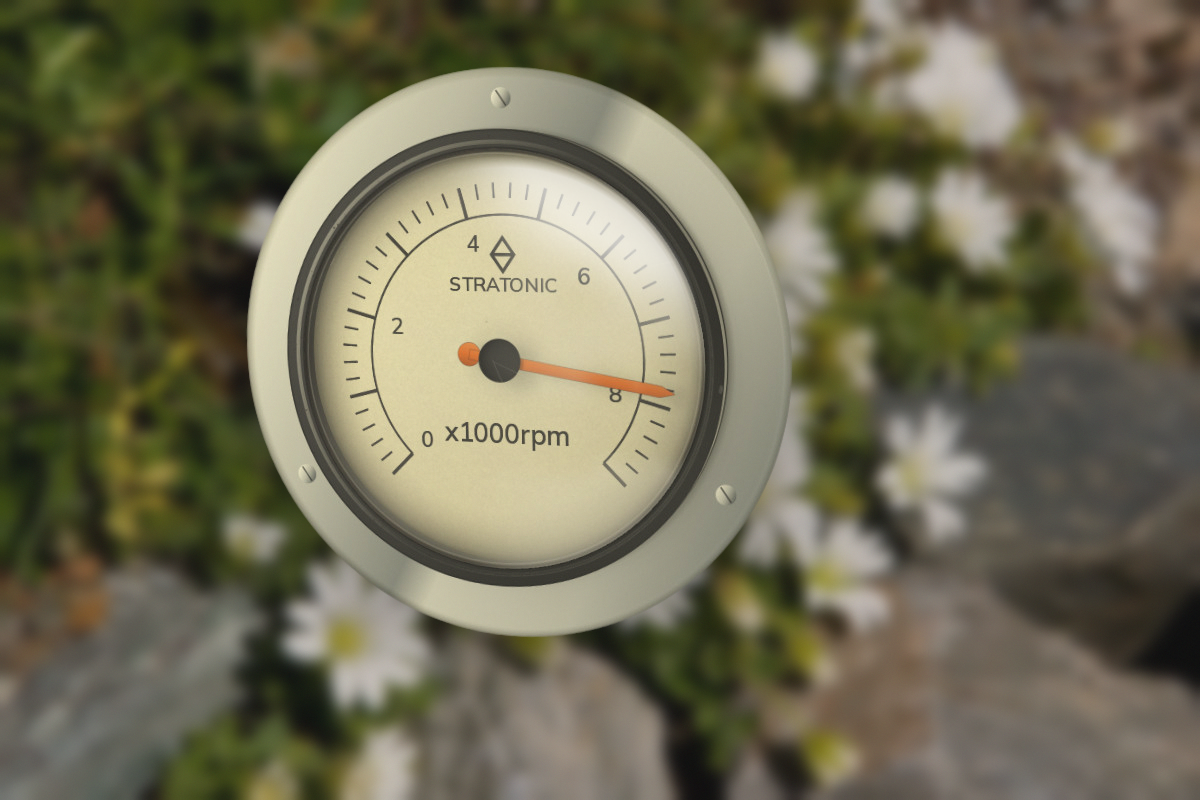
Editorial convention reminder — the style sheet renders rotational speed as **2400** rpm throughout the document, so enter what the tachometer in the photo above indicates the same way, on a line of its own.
**7800** rpm
